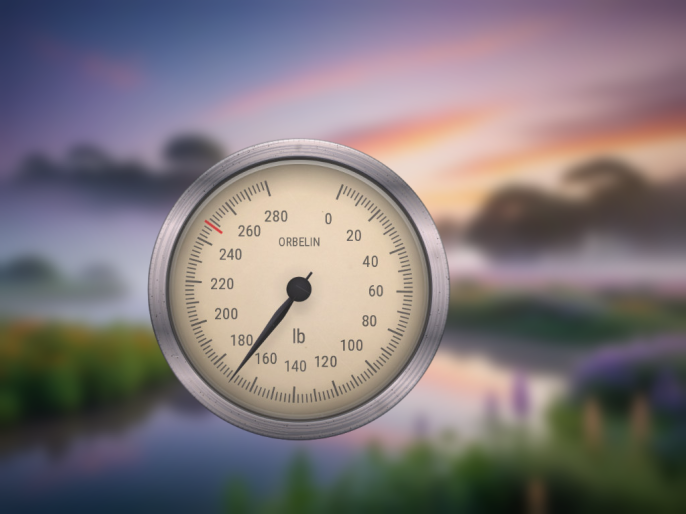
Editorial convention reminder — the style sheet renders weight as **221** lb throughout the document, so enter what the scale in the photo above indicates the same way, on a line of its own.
**170** lb
